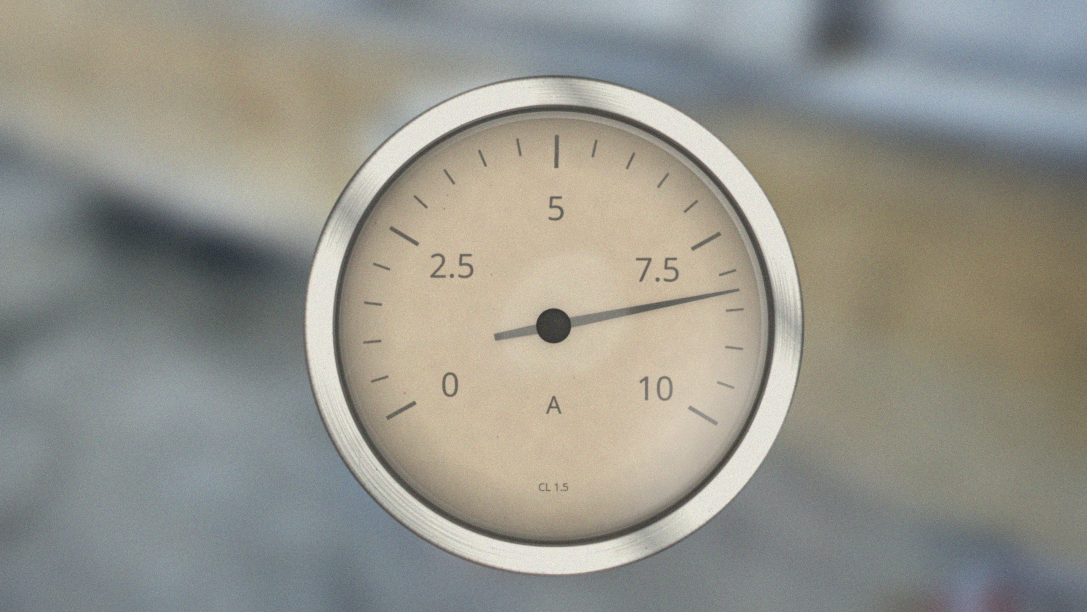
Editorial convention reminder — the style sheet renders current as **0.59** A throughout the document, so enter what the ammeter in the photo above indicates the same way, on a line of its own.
**8.25** A
